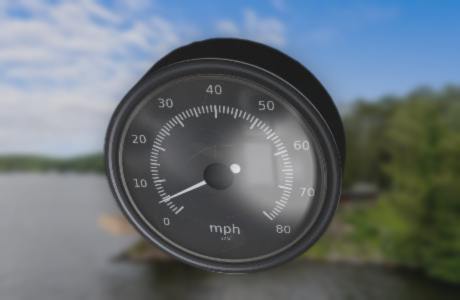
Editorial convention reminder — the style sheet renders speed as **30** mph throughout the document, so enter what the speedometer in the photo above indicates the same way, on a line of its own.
**5** mph
